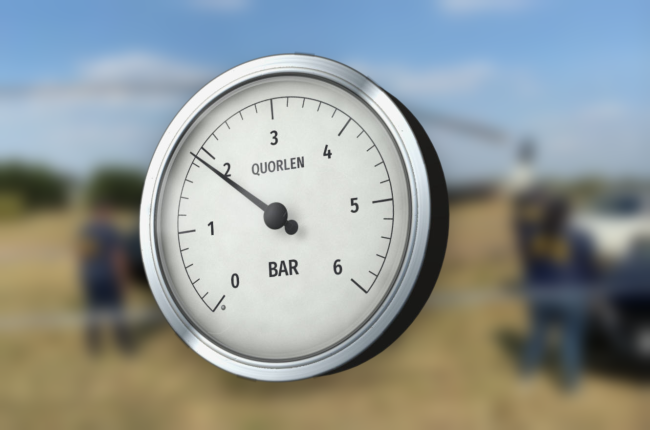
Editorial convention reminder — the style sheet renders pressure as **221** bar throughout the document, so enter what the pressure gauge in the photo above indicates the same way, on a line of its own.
**1.9** bar
